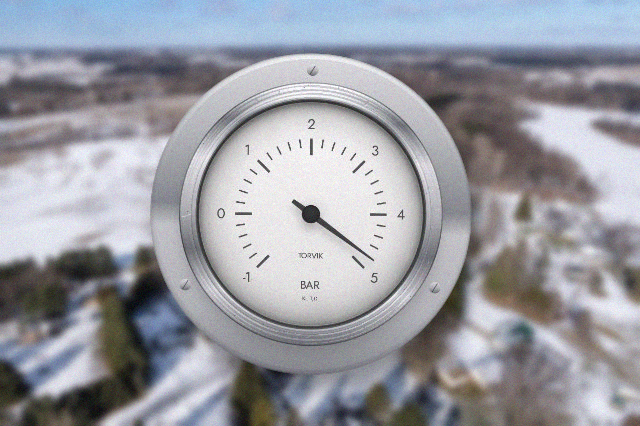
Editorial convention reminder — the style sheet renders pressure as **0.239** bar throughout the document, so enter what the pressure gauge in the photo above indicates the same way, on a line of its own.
**4.8** bar
